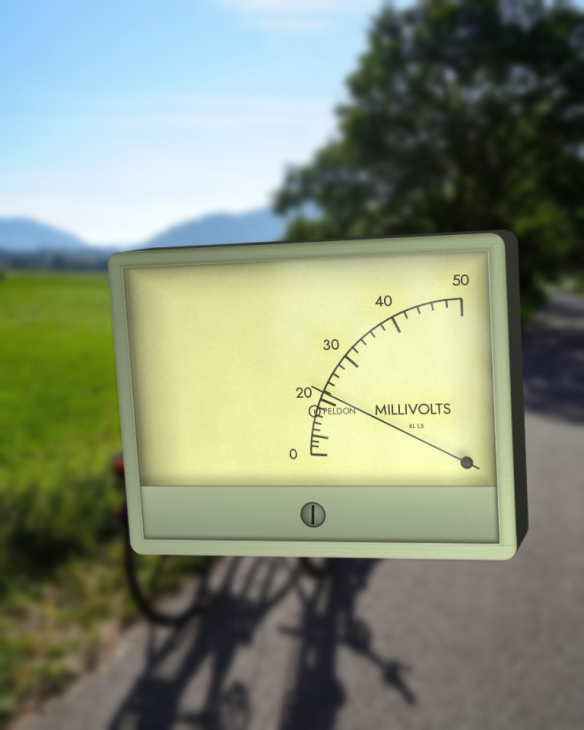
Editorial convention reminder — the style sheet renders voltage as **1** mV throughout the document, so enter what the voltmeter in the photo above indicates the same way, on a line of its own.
**22** mV
